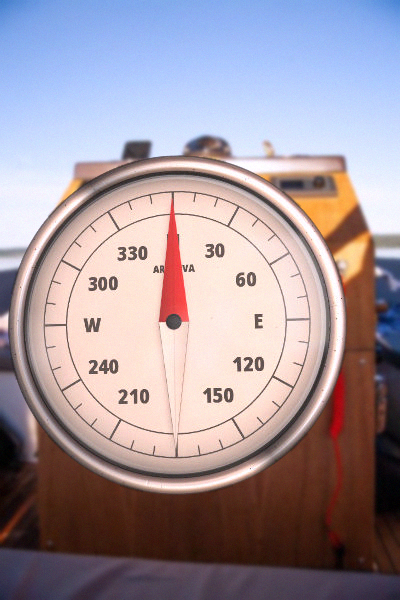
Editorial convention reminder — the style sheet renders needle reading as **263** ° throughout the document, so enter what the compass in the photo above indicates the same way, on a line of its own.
**0** °
